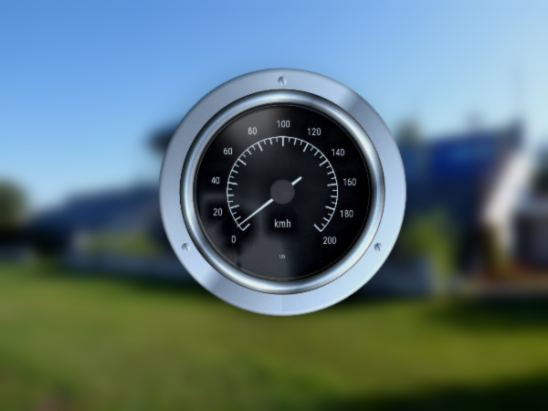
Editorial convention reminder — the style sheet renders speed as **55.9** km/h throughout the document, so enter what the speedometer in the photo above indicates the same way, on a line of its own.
**5** km/h
